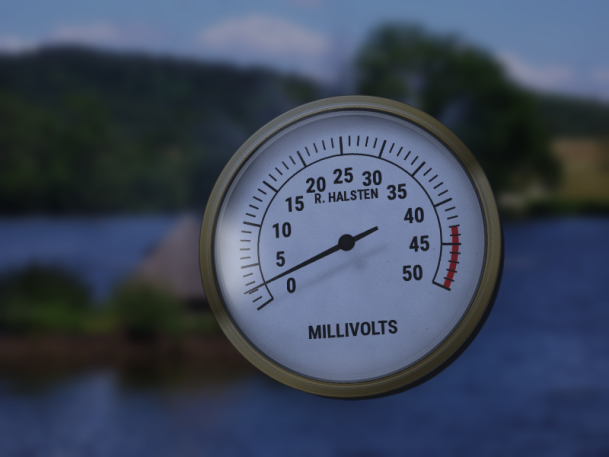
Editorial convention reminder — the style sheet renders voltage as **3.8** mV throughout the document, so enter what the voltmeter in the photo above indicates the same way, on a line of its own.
**2** mV
